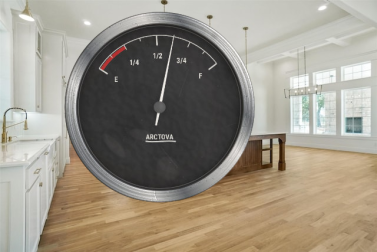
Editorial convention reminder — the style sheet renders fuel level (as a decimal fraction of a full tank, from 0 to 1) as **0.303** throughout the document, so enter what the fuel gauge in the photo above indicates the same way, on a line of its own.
**0.625**
